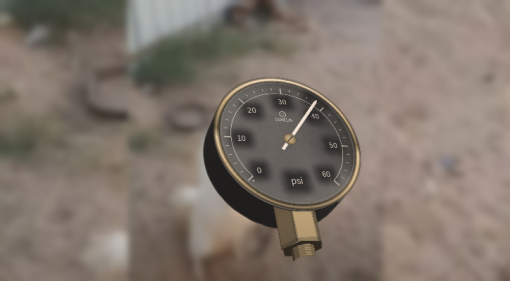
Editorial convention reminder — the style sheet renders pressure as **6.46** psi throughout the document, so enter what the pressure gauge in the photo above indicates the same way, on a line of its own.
**38** psi
